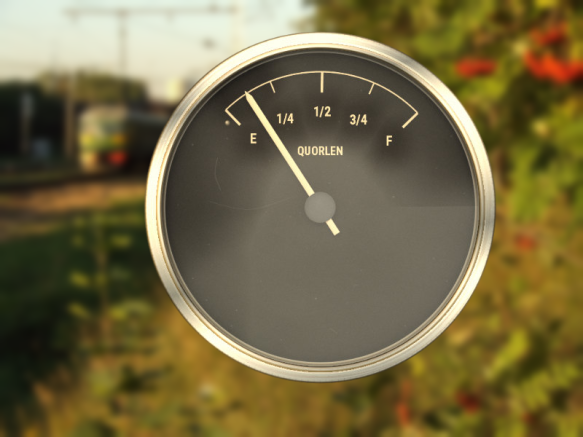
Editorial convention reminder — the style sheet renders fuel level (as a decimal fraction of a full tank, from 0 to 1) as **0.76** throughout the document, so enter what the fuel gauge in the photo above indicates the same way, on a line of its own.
**0.125**
